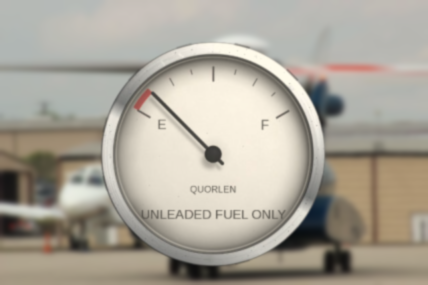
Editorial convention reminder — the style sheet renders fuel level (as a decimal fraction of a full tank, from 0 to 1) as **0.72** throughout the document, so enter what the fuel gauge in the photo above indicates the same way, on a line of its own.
**0.125**
